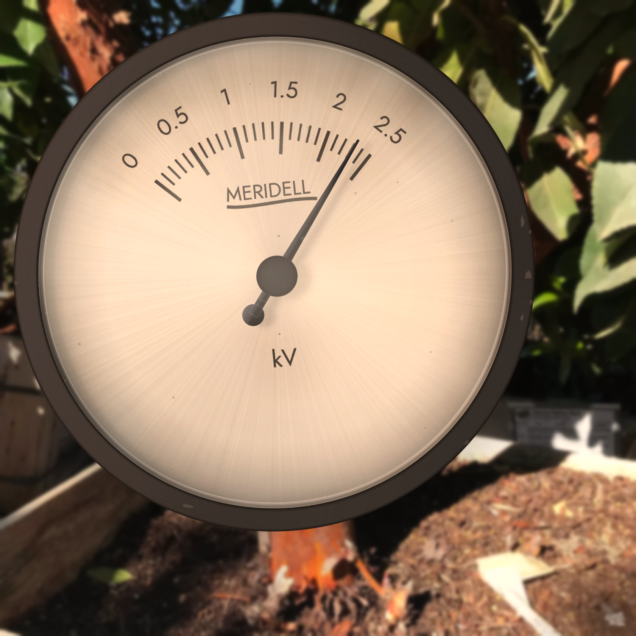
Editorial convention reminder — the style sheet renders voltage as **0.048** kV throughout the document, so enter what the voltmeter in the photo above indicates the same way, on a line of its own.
**2.3** kV
